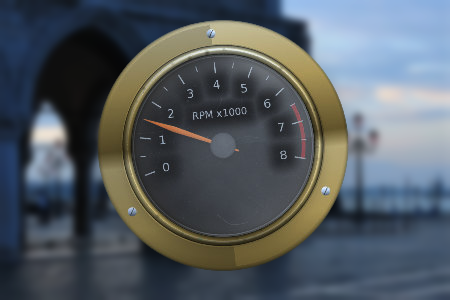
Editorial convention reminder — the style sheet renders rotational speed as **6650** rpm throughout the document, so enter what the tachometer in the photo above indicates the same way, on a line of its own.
**1500** rpm
